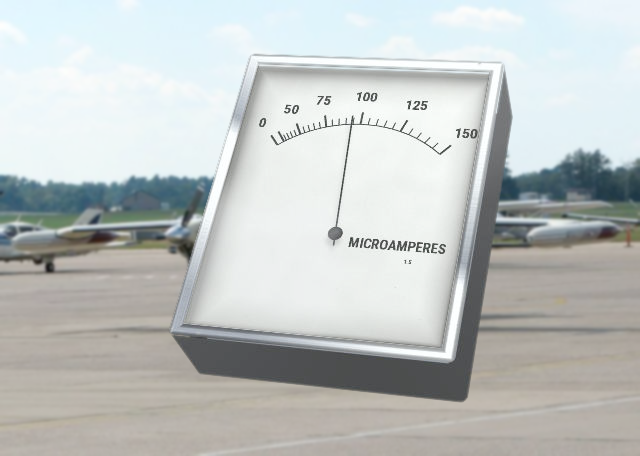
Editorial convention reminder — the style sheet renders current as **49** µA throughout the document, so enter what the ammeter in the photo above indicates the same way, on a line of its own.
**95** µA
